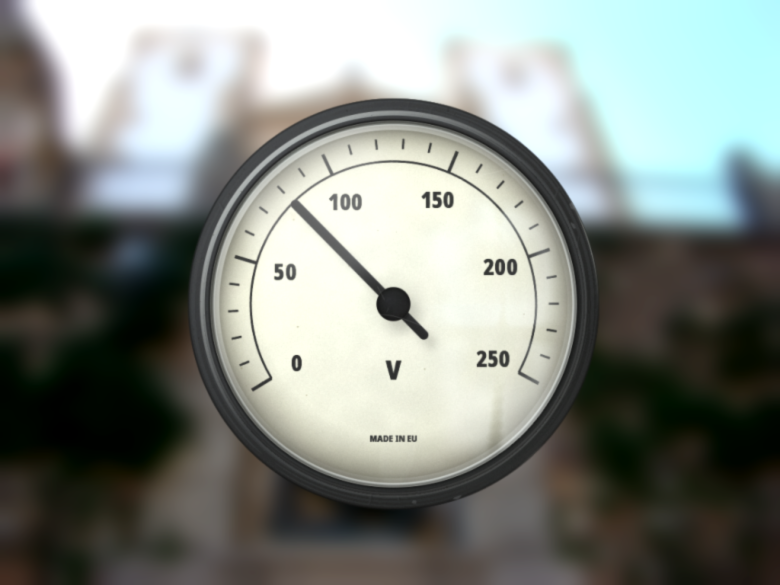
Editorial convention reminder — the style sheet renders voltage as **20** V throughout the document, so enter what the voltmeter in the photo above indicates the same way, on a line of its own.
**80** V
